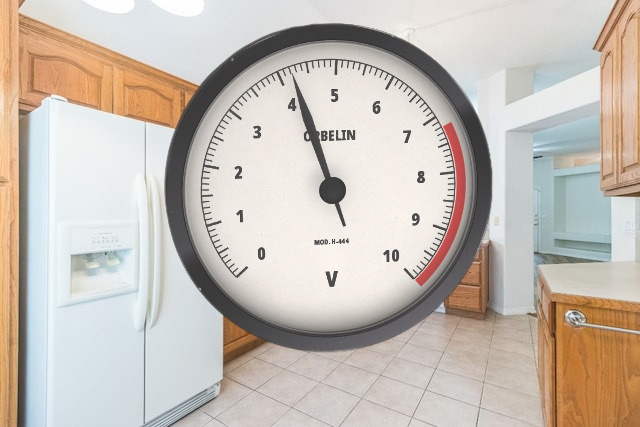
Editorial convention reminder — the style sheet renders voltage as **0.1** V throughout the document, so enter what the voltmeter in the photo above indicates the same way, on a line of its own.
**4.2** V
